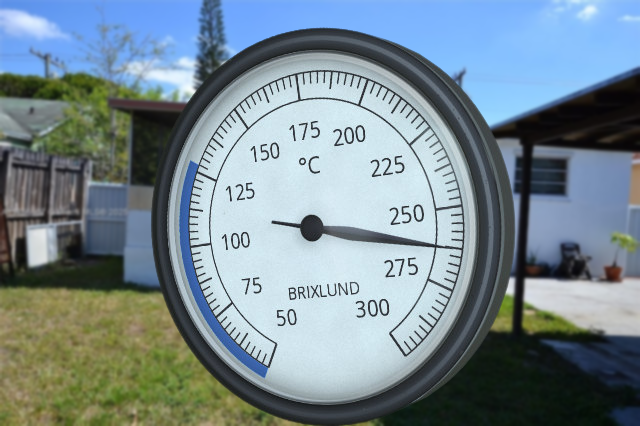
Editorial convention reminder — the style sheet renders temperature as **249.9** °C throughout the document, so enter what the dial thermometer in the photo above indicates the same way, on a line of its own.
**262.5** °C
